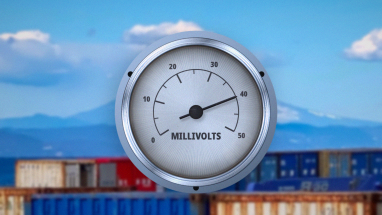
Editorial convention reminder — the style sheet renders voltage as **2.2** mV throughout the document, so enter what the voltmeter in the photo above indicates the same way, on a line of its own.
**40** mV
